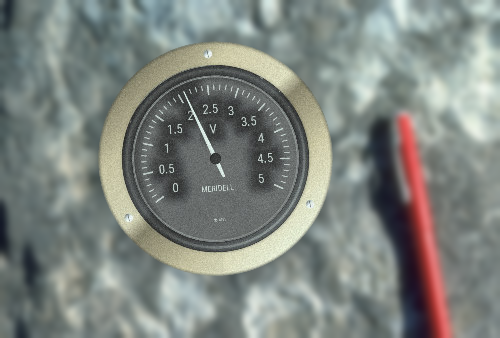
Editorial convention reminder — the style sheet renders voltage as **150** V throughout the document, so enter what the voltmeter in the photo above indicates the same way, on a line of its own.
**2.1** V
